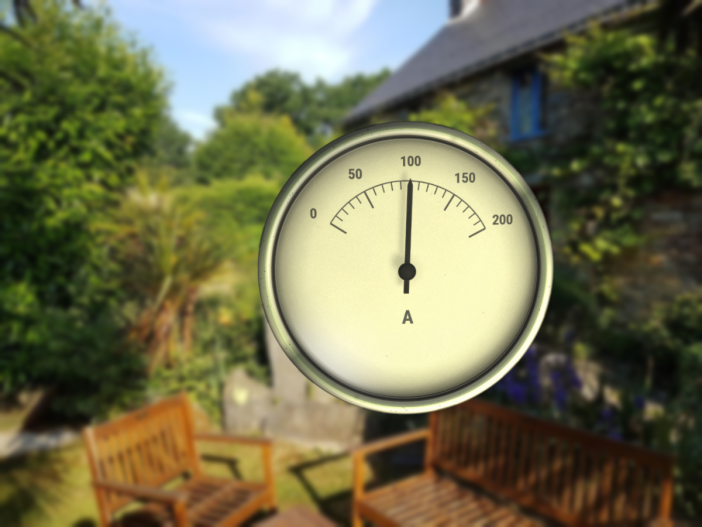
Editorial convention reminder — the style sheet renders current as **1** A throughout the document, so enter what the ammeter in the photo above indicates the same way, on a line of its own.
**100** A
